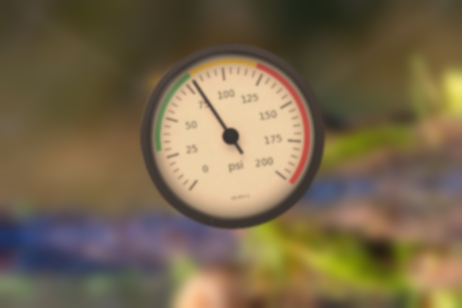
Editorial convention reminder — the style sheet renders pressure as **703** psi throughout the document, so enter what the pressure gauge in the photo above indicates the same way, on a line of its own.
**80** psi
